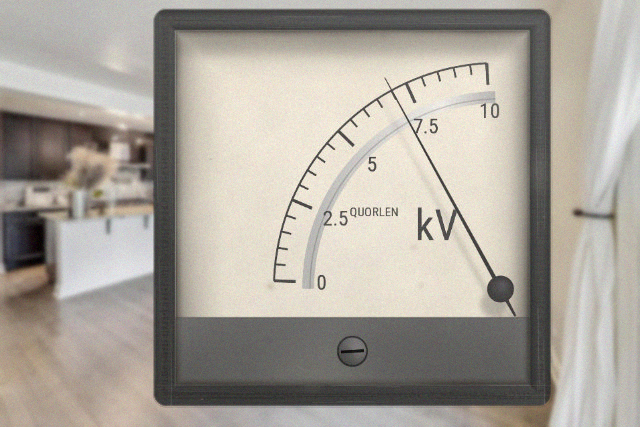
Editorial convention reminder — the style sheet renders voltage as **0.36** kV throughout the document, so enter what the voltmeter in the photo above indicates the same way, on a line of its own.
**7** kV
